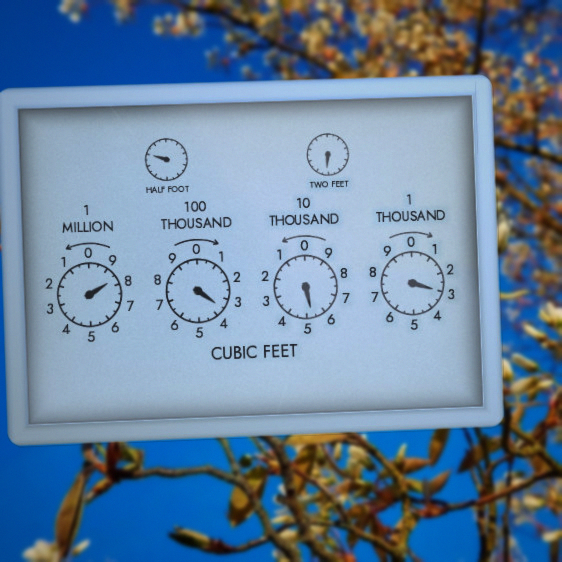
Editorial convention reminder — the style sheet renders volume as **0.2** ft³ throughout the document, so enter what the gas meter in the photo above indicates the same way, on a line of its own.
**835300** ft³
